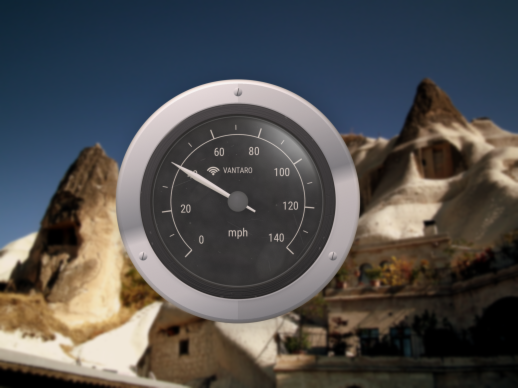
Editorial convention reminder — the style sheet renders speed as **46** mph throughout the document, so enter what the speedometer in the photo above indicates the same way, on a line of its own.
**40** mph
